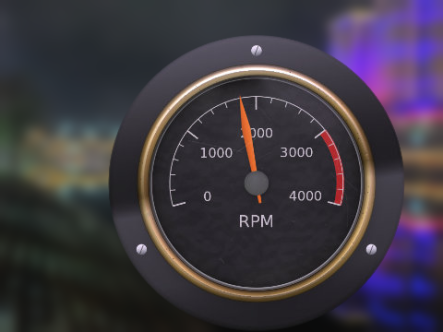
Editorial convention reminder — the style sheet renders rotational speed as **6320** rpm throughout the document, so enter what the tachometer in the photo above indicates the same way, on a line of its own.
**1800** rpm
